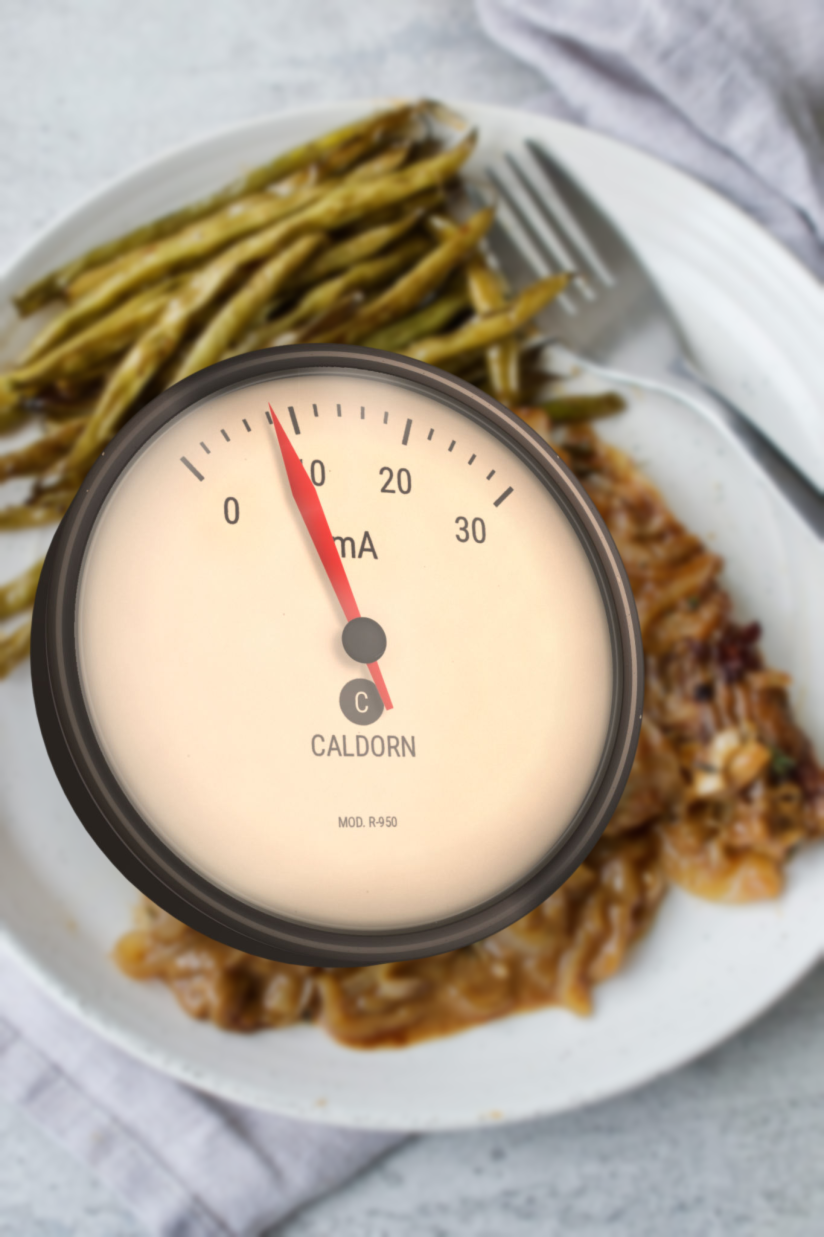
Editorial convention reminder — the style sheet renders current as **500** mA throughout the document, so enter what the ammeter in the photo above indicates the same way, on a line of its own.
**8** mA
